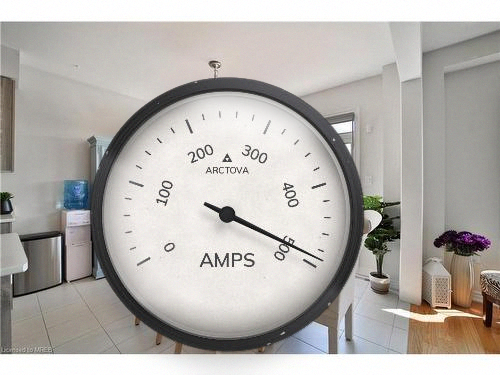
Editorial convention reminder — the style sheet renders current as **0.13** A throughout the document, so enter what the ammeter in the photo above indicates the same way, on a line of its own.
**490** A
